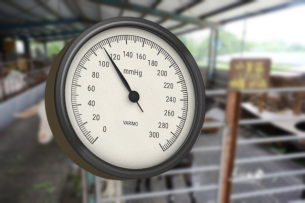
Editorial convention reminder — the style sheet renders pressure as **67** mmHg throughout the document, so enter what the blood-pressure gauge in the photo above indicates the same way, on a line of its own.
**110** mmHg
